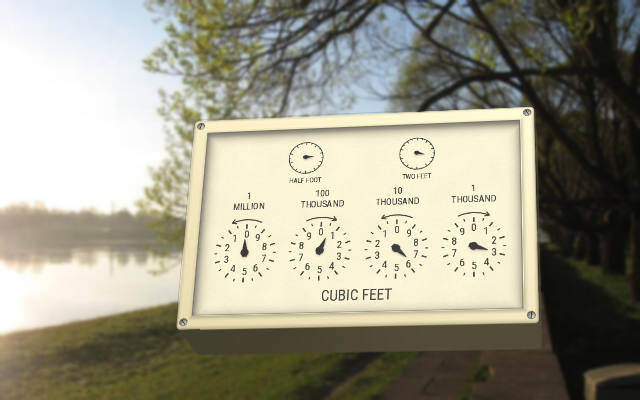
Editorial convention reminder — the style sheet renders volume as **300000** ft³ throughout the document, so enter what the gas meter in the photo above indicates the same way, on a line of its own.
**6300** ft³
